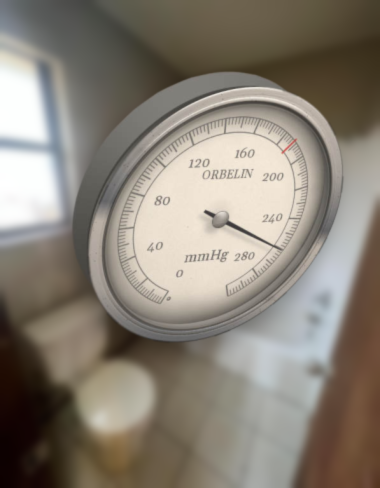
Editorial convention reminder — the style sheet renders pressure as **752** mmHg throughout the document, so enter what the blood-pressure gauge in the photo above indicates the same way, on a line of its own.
**260** mmHg
